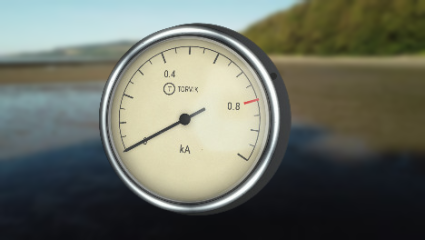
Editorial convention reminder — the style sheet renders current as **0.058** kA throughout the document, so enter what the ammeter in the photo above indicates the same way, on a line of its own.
**0** kA
